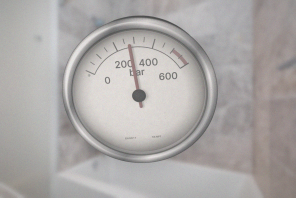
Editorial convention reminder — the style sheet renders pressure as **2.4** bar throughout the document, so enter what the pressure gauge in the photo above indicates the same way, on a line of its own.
**275** bar
